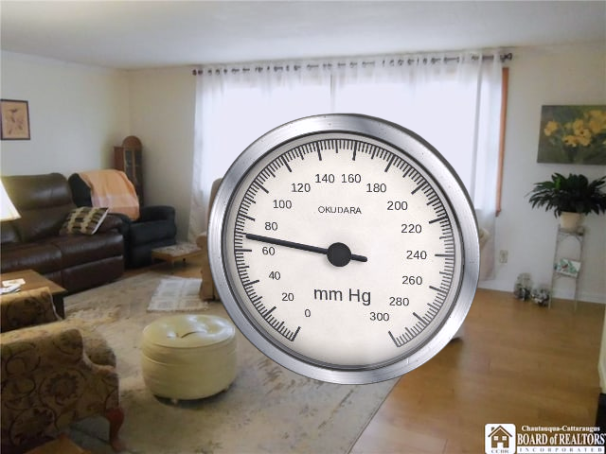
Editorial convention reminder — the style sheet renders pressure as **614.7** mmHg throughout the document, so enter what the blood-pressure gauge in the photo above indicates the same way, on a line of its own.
**70** mmHg
